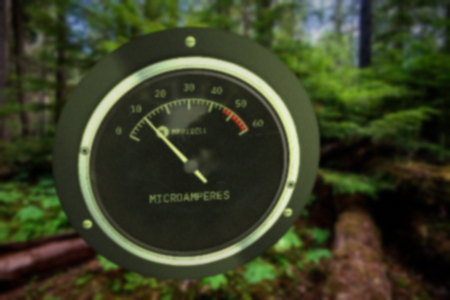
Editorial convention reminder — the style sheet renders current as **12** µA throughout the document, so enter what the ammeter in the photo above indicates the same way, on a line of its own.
**10** µA
